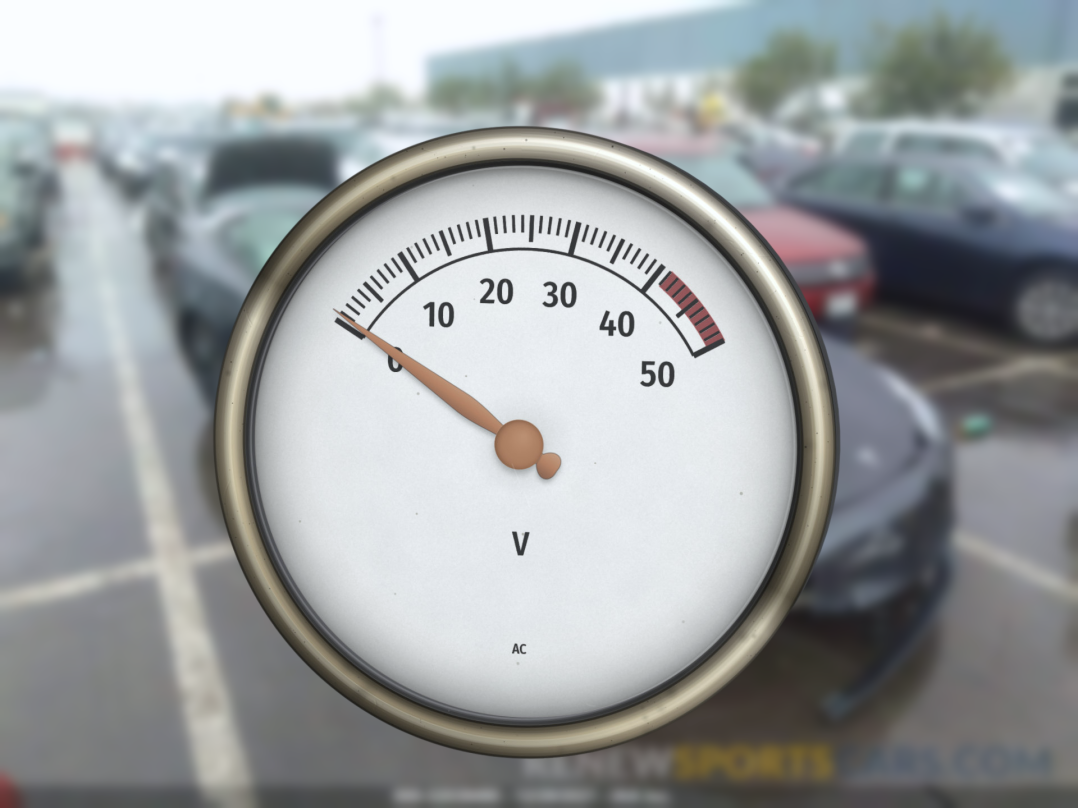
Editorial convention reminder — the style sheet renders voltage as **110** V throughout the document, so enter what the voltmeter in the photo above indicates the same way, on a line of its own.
**1** V
